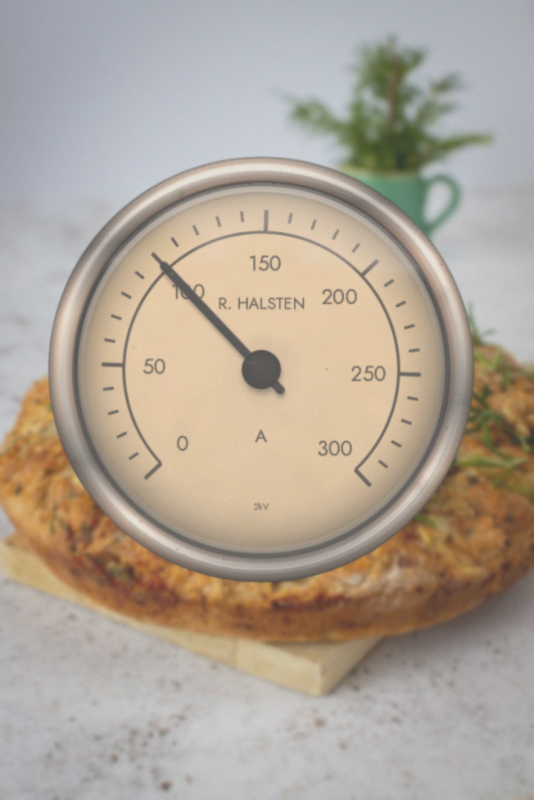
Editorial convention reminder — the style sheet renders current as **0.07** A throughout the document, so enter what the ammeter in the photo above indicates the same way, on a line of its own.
**100** A
